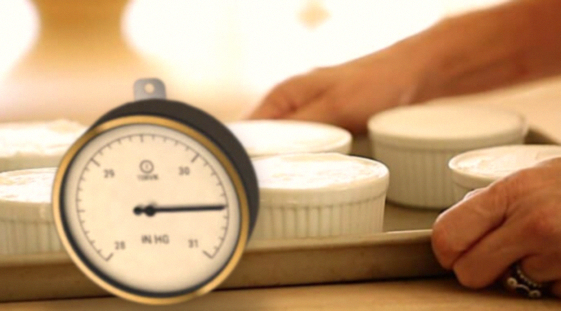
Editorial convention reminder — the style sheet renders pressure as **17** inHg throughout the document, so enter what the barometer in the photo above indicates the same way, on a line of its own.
**30.5** inHg
